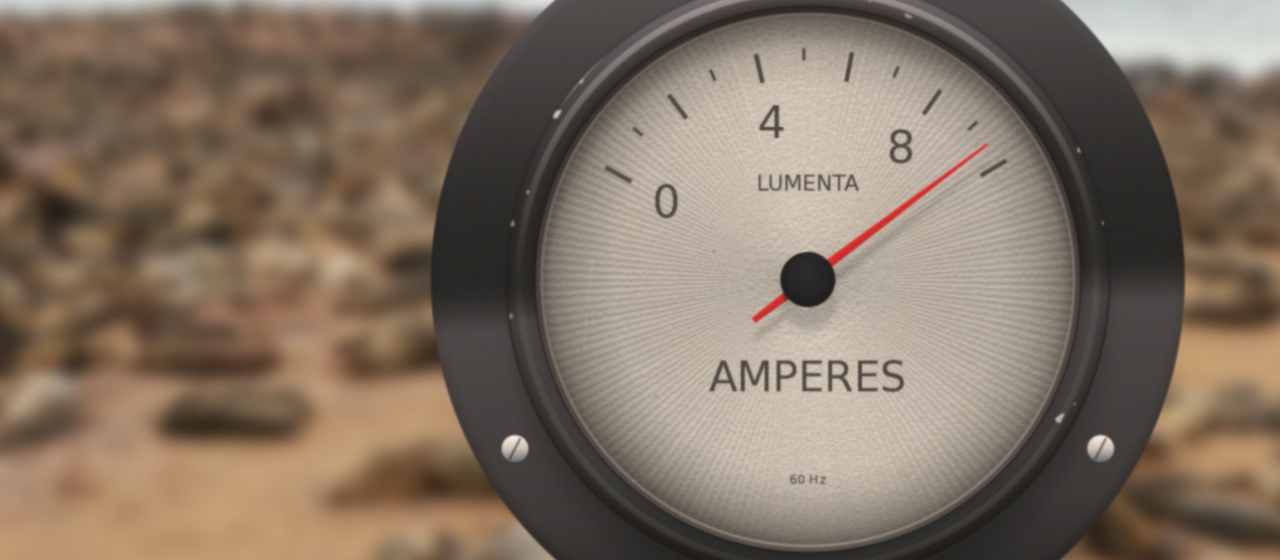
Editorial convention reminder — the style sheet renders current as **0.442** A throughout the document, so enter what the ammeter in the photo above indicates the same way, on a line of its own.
**9.5** A
